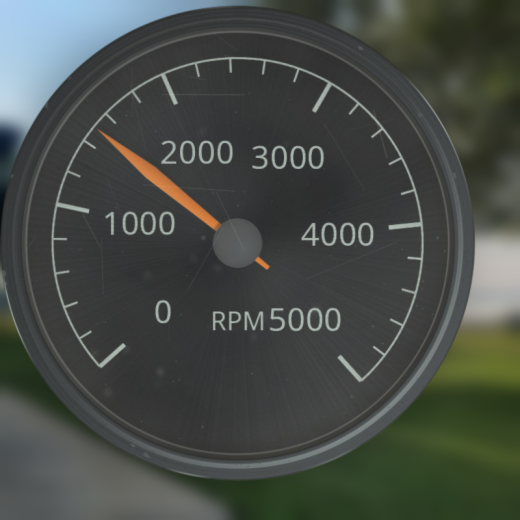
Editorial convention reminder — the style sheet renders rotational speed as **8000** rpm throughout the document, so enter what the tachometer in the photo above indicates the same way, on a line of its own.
**1500** rpm
